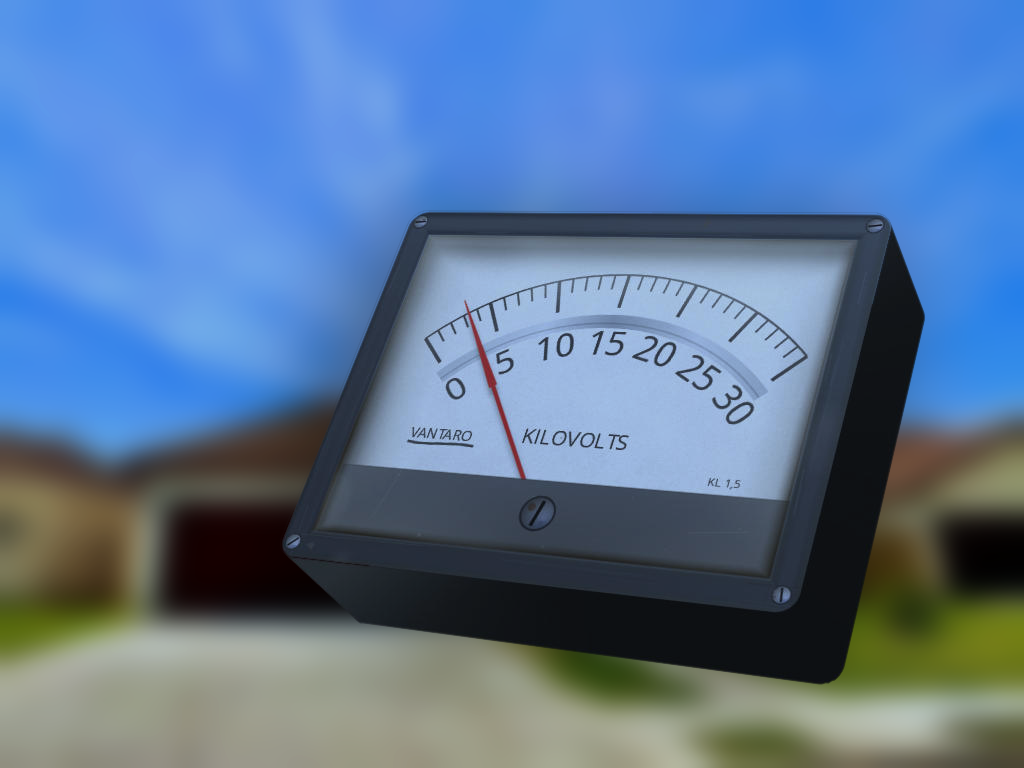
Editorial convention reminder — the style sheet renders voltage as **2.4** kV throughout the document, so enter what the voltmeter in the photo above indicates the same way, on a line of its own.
**3.5** kV
